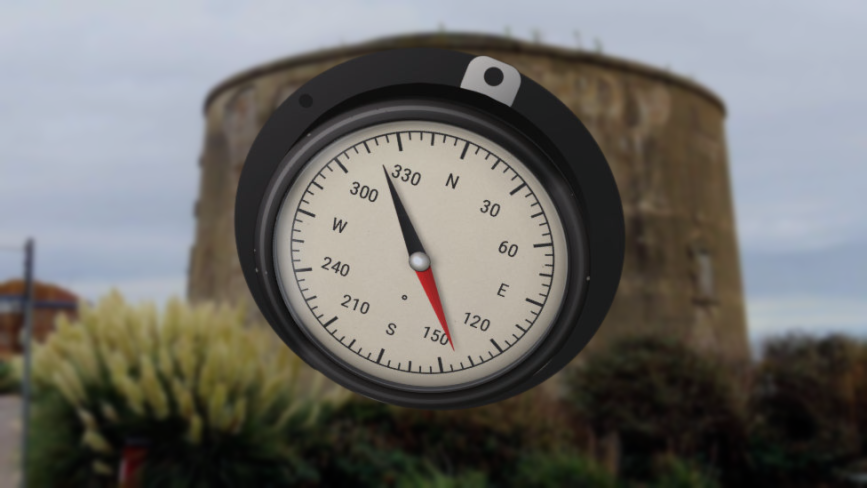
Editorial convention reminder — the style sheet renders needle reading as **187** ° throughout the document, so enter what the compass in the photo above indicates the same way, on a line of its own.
**140** °
